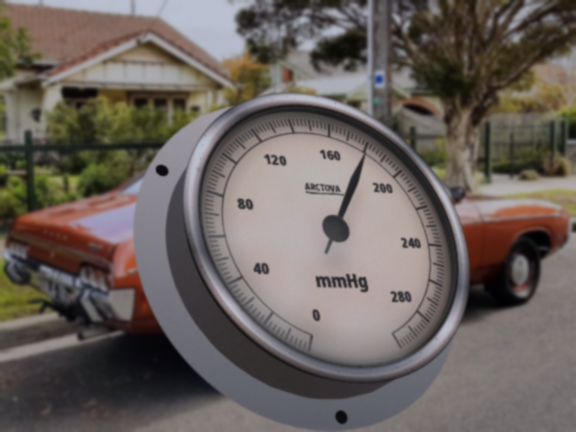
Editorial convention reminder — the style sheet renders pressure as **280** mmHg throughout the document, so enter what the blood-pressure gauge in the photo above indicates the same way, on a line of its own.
**180** mmHg
